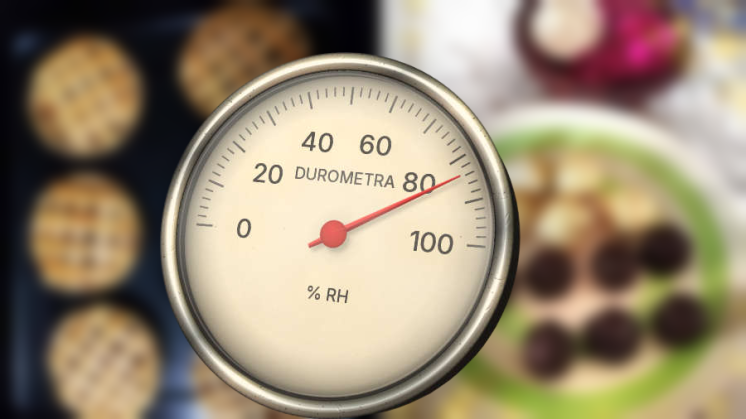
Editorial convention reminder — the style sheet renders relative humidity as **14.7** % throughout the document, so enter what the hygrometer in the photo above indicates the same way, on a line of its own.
**84** %
